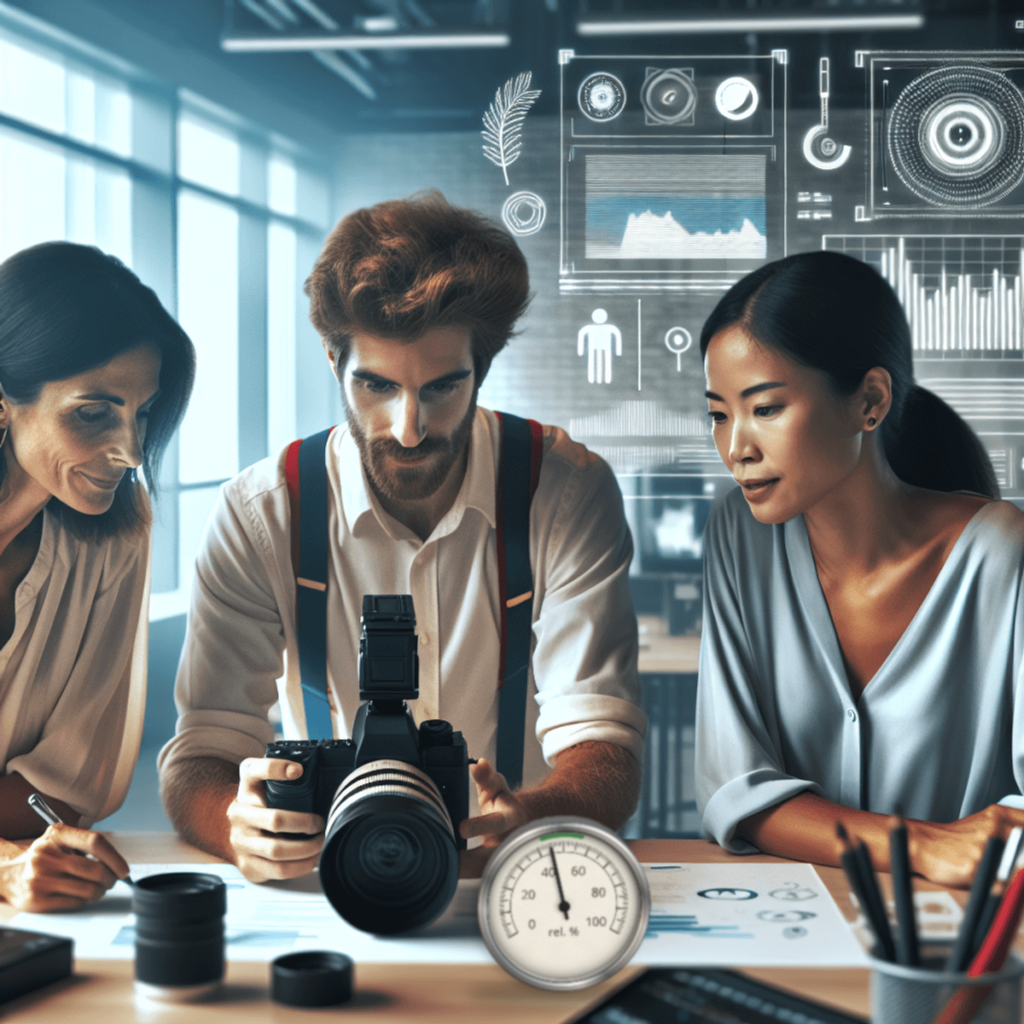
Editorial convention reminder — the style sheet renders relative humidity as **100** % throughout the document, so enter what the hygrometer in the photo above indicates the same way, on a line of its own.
**45** %
